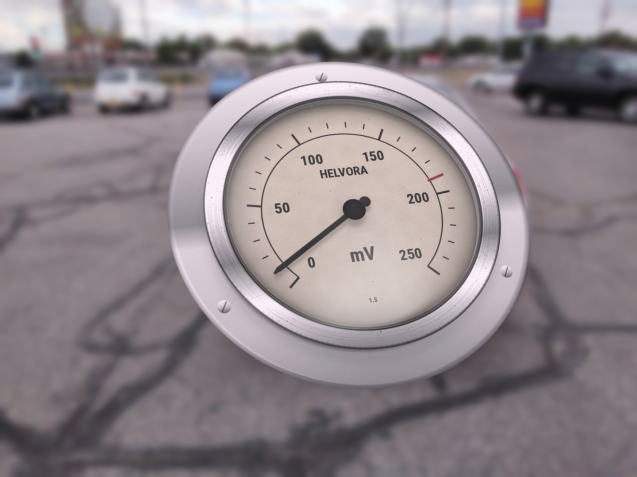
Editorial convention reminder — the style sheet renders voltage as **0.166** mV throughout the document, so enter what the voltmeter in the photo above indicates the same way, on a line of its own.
**10** mV
